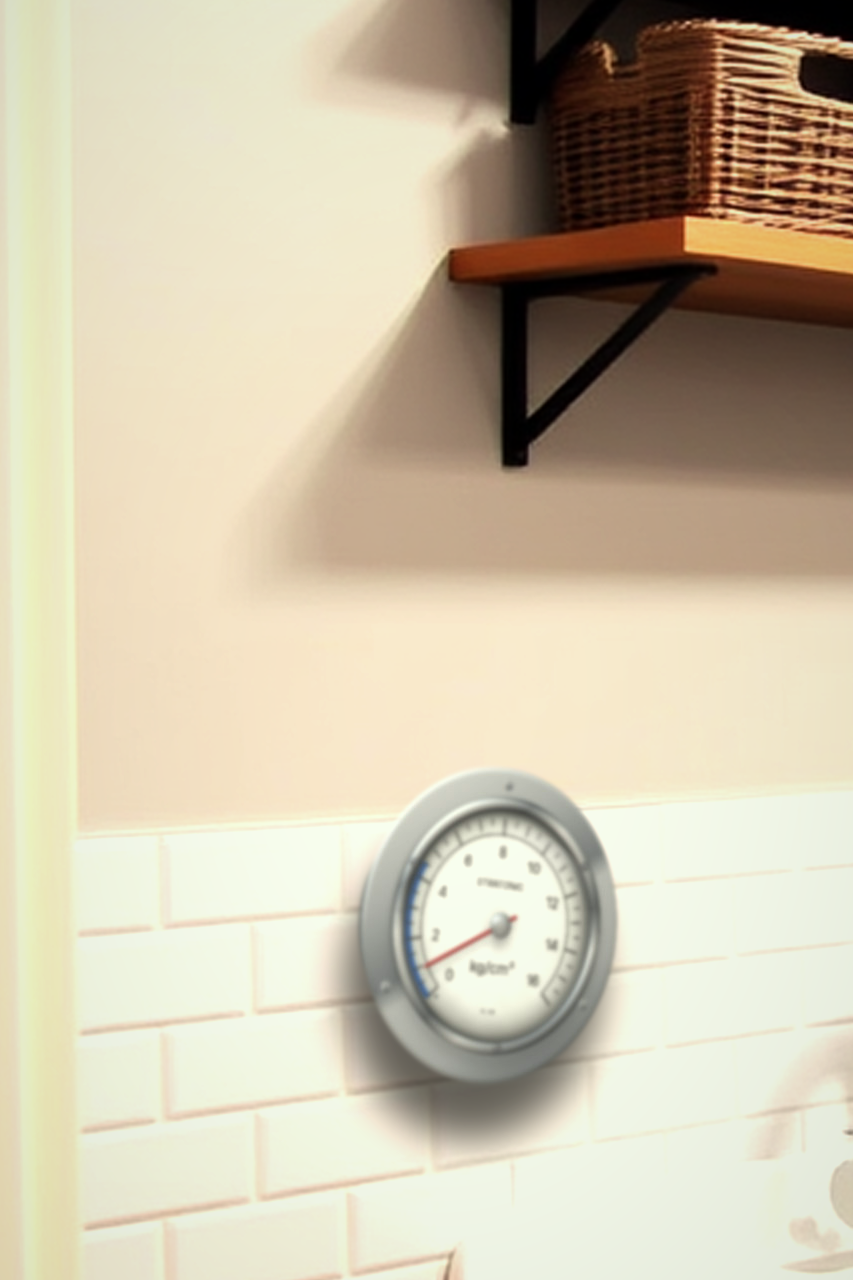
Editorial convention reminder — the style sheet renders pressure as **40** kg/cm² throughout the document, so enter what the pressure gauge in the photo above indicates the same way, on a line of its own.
**1** kg/cm²
